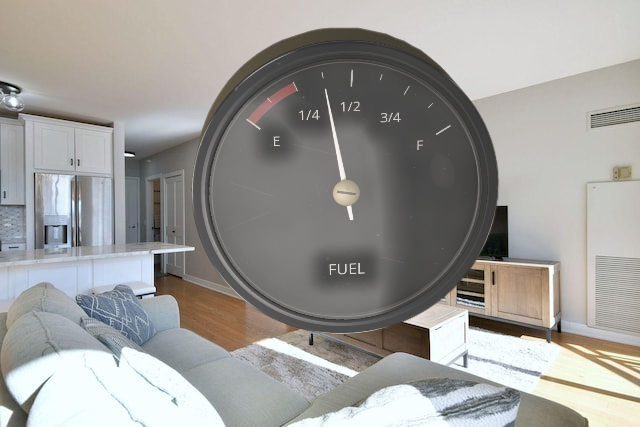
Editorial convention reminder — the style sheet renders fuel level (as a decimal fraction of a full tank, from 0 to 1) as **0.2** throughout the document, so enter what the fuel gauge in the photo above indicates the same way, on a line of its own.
**0.375**
